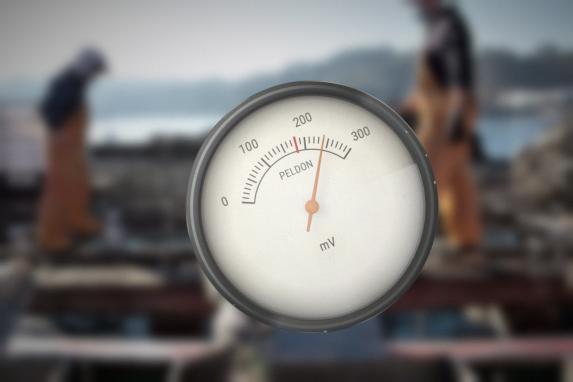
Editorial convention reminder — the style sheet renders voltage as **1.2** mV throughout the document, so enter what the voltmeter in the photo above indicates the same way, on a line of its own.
**240** mV
